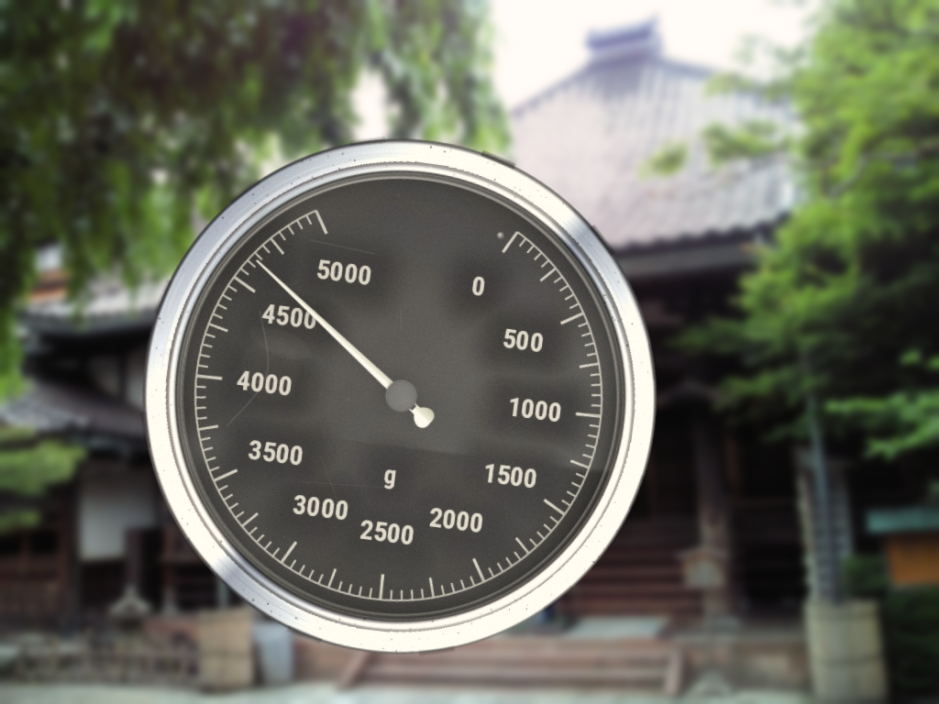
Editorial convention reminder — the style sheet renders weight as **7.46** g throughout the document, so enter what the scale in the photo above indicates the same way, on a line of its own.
**4625** g
